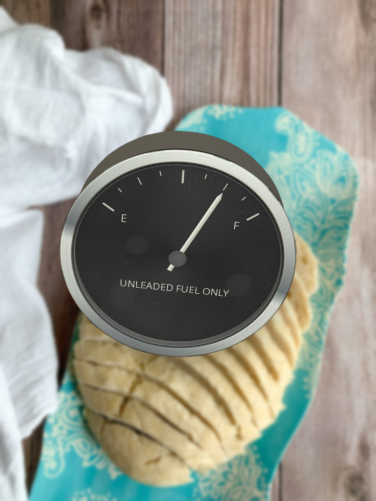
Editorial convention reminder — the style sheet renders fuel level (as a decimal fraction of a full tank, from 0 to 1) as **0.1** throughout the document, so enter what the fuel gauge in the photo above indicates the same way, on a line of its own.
**0.75**
